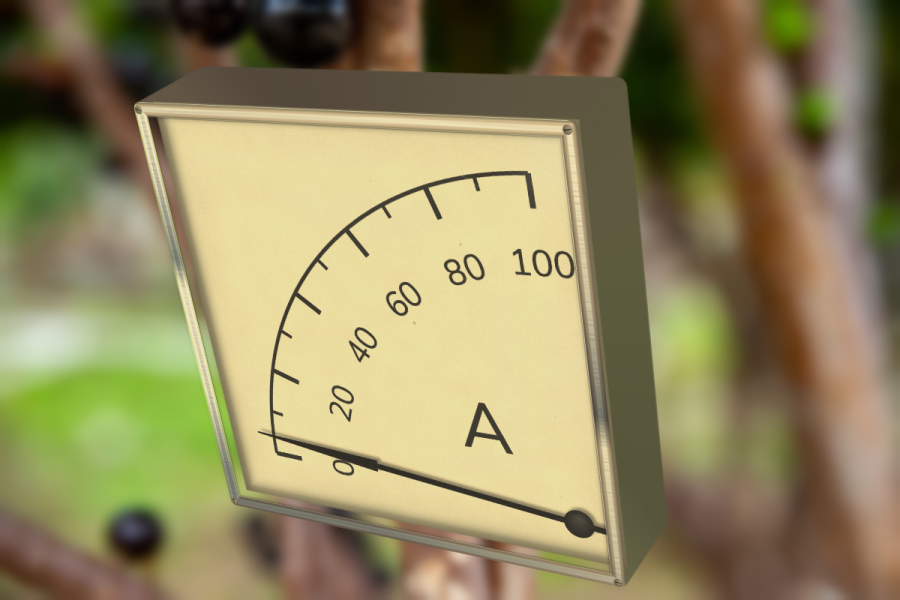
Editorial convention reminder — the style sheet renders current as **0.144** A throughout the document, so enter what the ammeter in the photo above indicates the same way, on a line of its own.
**5** A
